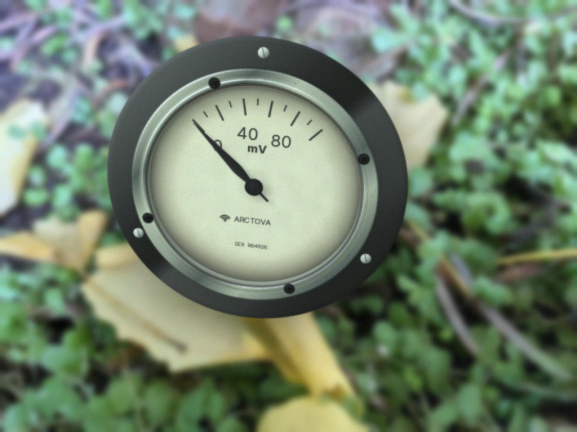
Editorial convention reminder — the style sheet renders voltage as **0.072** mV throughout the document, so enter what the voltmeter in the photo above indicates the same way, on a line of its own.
**0** mV
